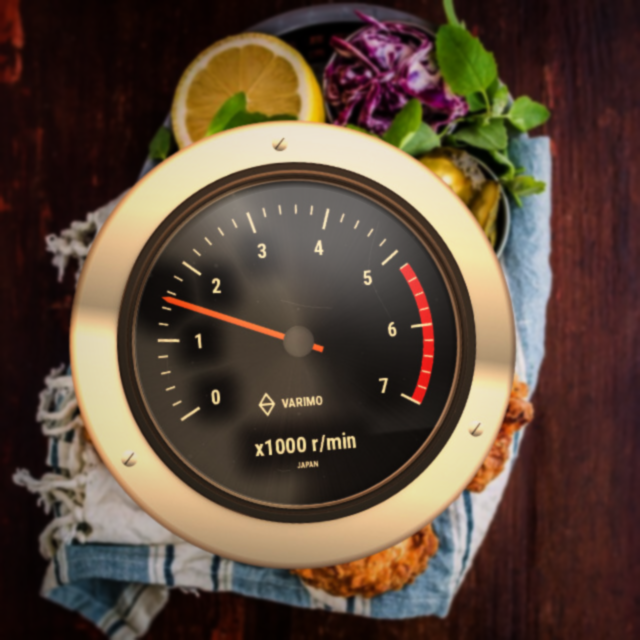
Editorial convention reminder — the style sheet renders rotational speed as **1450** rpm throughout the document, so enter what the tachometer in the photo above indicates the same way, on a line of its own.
**1500** rpm
